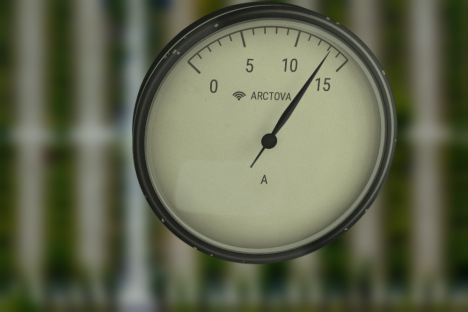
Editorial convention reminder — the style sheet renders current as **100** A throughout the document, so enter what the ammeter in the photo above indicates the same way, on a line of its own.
**13** A
